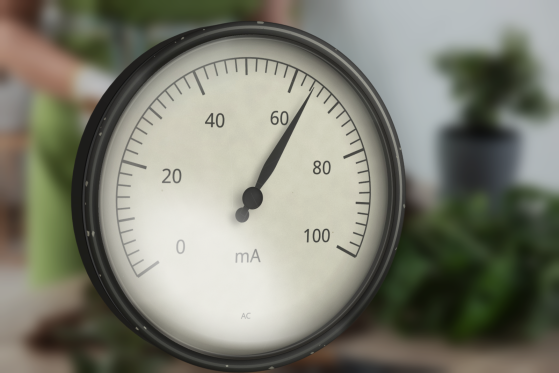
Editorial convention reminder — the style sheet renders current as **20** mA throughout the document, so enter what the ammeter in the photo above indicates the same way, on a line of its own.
**64** mA
